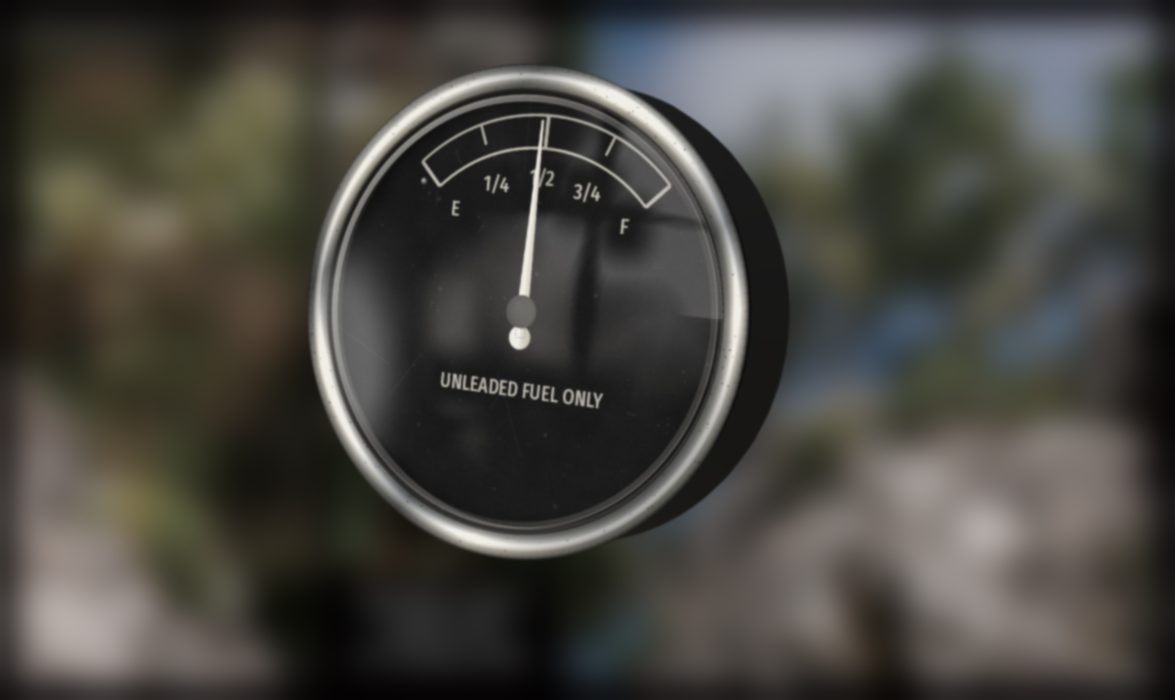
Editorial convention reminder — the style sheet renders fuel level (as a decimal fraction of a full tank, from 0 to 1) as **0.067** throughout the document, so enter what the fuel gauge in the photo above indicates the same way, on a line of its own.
**0.5**
